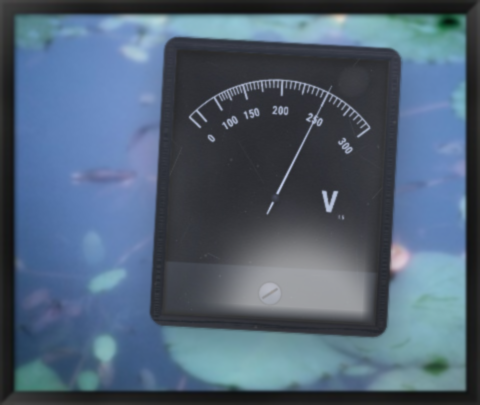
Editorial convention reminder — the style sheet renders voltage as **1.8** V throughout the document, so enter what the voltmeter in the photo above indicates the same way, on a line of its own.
**250** V
